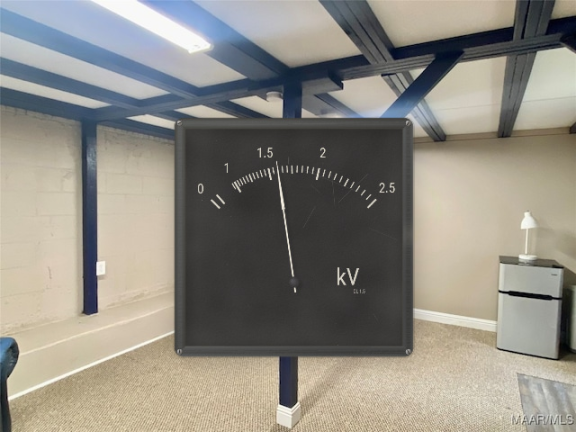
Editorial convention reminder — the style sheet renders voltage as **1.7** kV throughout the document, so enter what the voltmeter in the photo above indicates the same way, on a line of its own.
**1.6** kV
